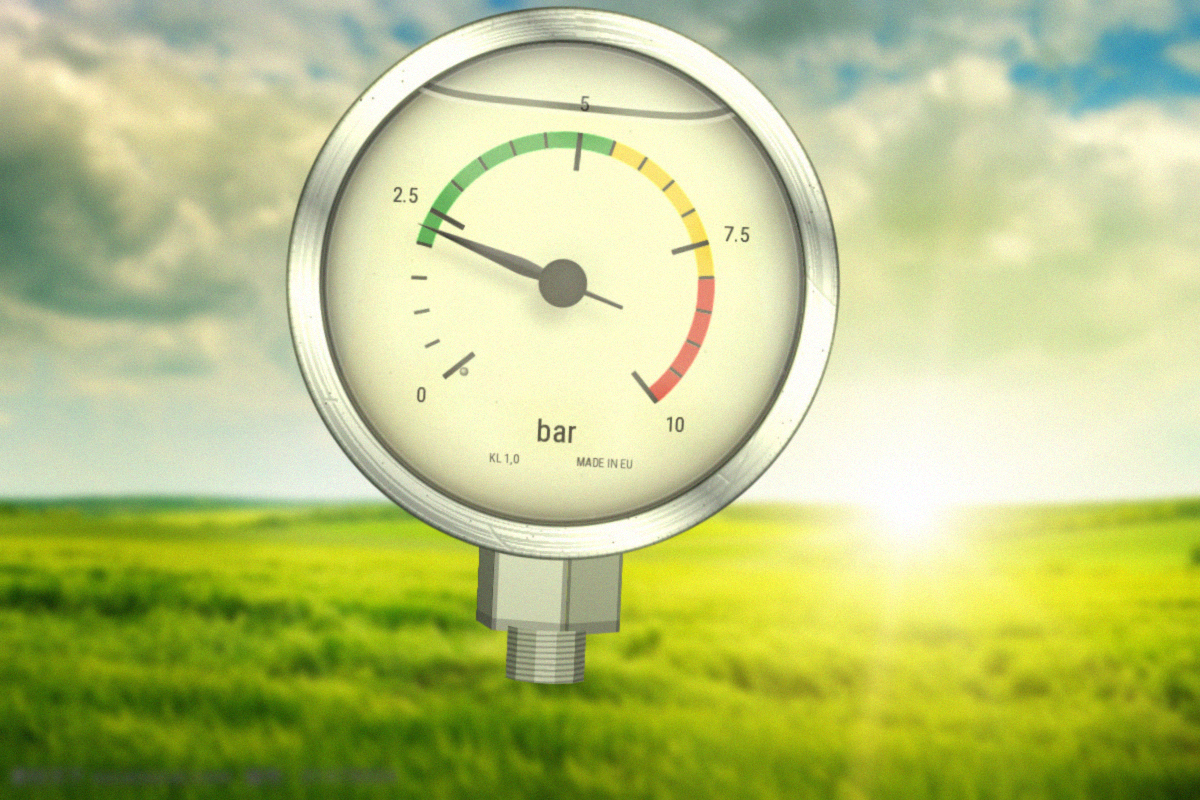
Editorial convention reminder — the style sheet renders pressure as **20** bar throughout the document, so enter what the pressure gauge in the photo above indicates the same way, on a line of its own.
**2.25** bar
